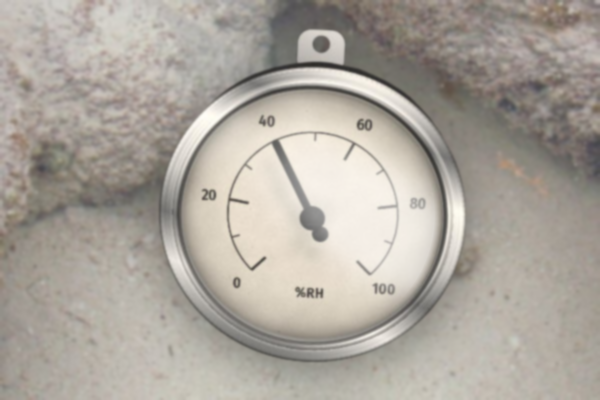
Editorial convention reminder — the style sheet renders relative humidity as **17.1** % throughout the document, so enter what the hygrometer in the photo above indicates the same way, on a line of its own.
**40** %
